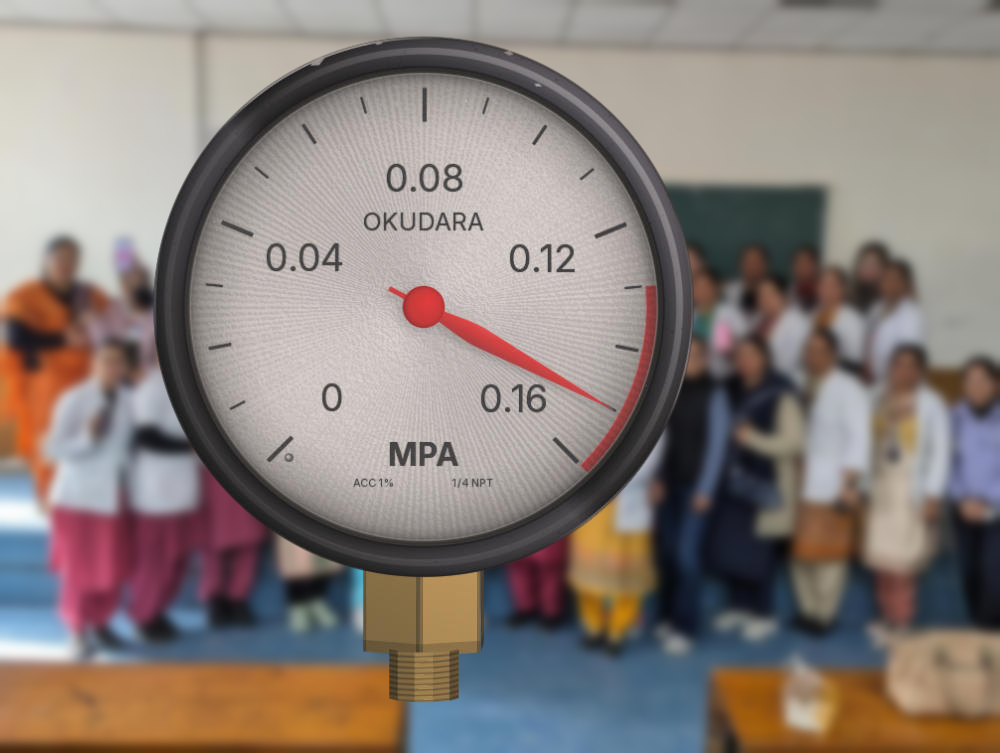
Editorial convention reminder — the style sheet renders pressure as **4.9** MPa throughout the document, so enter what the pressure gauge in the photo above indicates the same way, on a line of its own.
**0.15** MPa
